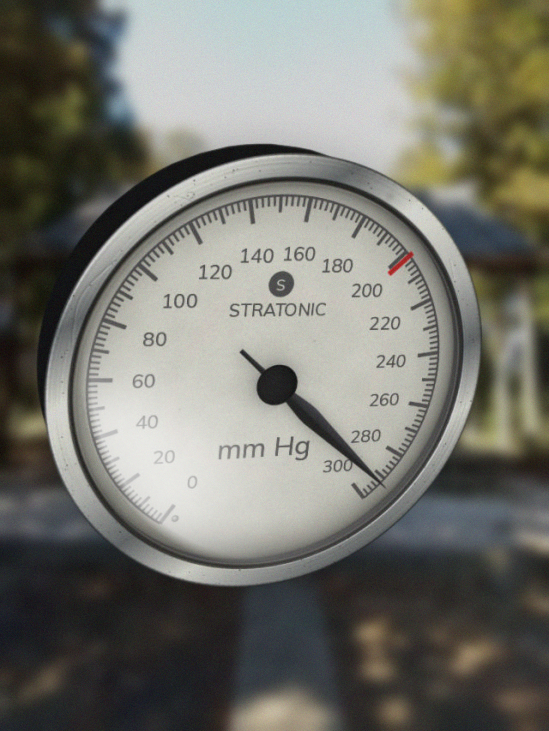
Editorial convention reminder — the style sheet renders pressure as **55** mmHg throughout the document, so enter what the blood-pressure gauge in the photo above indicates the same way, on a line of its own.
**292** mmHg
